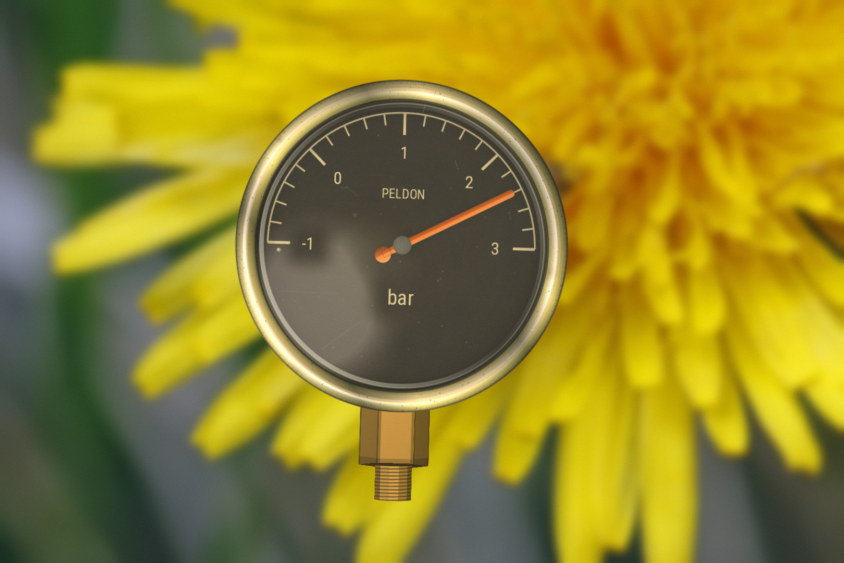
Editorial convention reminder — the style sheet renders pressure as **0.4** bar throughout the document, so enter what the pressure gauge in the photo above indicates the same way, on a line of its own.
**2.4** bar
